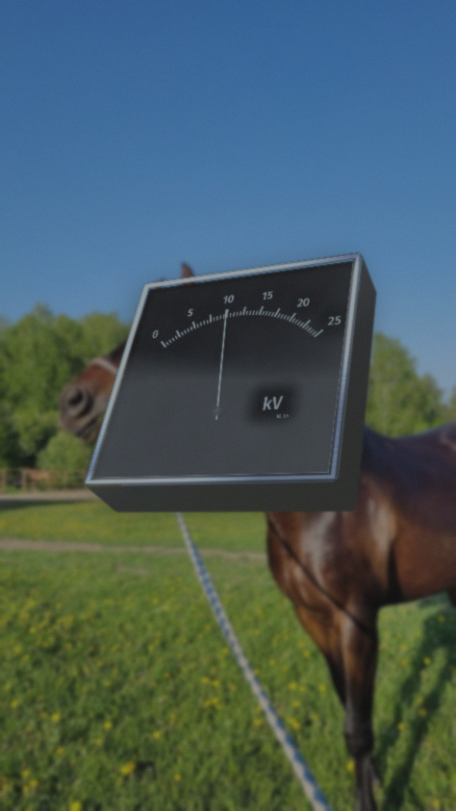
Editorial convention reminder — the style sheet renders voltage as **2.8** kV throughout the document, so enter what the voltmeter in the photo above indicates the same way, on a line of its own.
**10** kV
